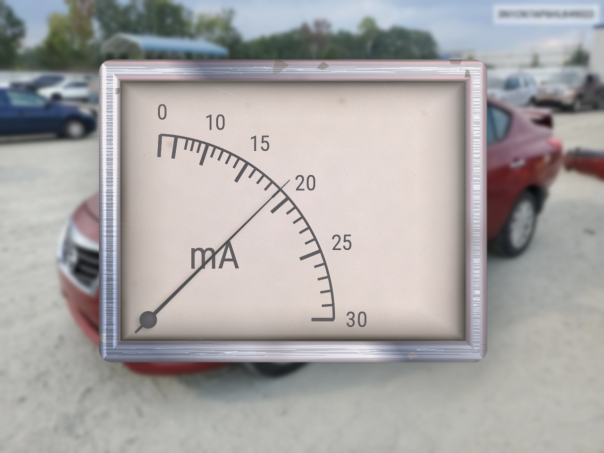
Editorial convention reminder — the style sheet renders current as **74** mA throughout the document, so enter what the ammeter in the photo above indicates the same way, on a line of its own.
**19** mA
